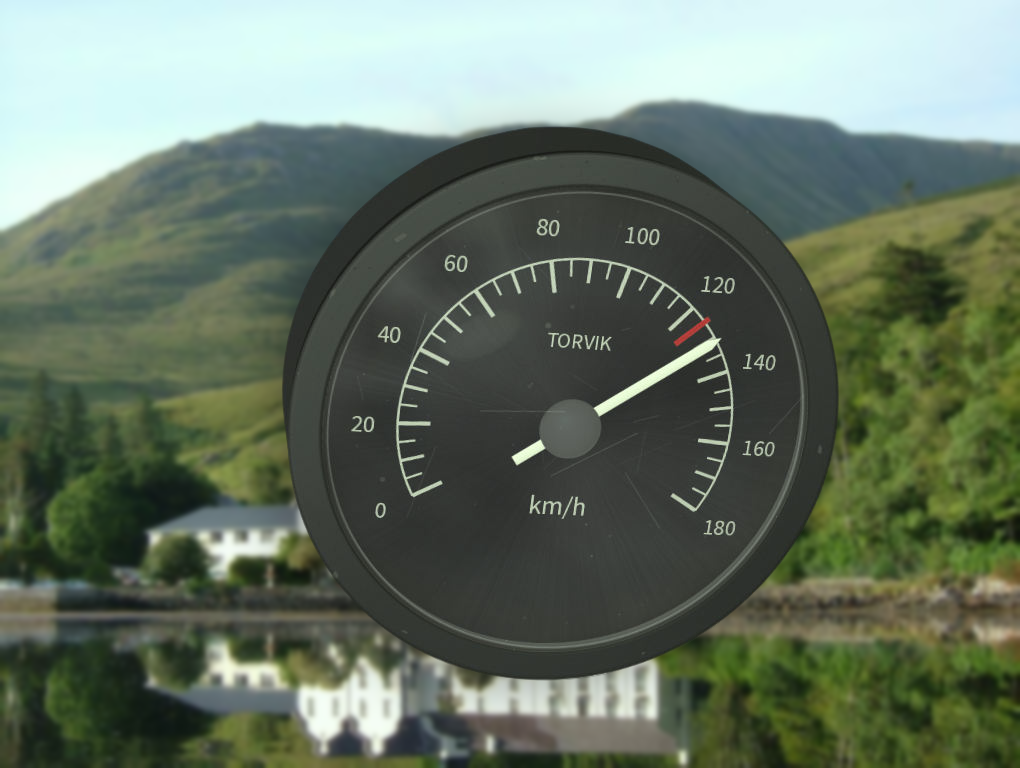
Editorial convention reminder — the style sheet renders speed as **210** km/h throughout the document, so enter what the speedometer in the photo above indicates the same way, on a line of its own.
**130** km/h
